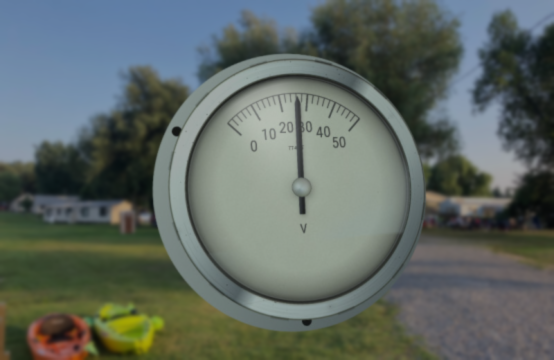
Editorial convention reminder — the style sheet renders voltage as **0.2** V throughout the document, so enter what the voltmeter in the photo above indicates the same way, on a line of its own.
**26** V
